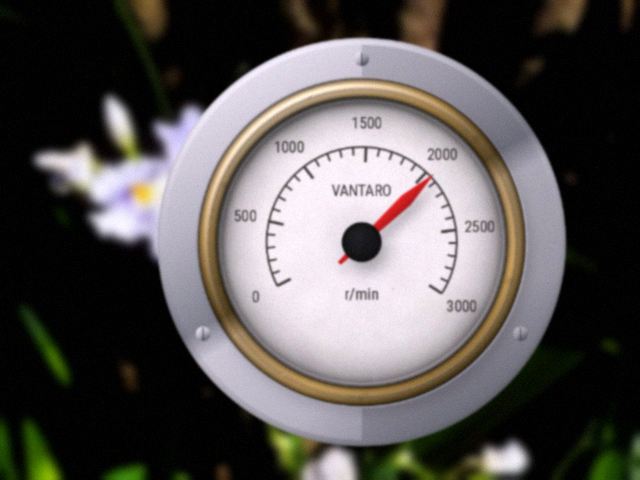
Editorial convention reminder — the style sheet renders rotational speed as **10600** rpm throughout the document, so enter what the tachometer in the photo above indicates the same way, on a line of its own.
**2050** rpm
